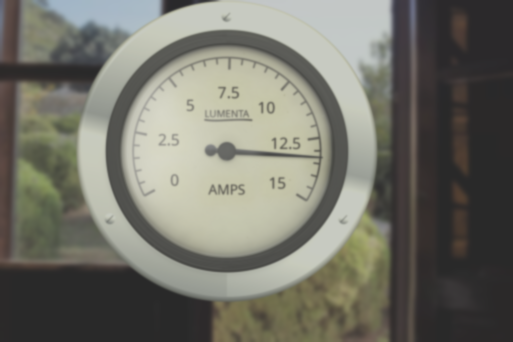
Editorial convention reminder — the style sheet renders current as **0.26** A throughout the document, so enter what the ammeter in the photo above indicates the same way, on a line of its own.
**13.25** A
